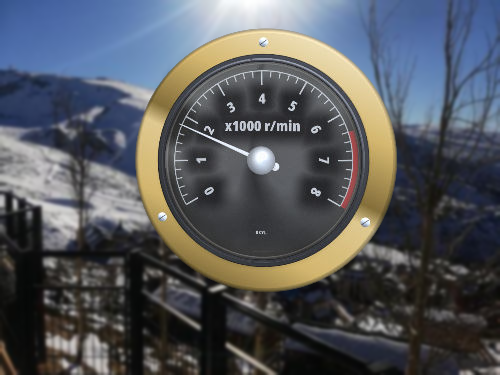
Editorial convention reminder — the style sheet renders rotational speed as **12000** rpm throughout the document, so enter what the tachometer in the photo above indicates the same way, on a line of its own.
**1800** rpm
